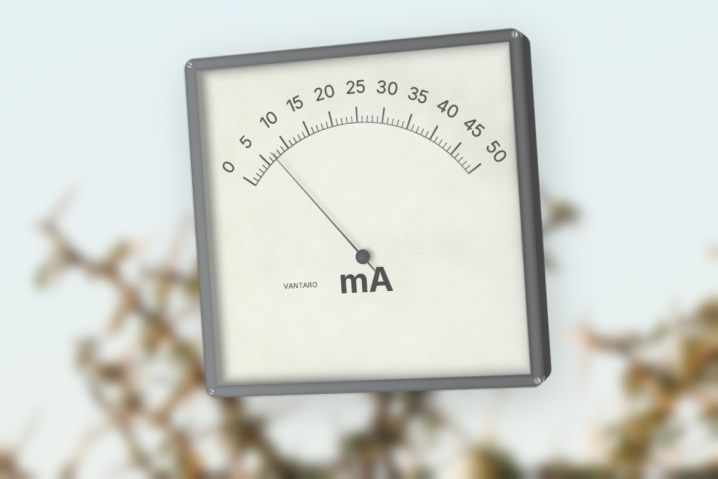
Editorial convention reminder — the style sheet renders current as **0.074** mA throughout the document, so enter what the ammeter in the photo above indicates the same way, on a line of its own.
**7** mA
